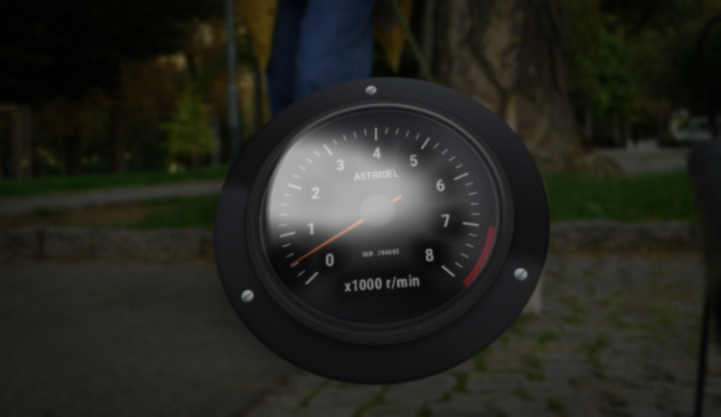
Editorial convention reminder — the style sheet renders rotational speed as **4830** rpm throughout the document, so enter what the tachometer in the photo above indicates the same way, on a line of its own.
**400** rpm
